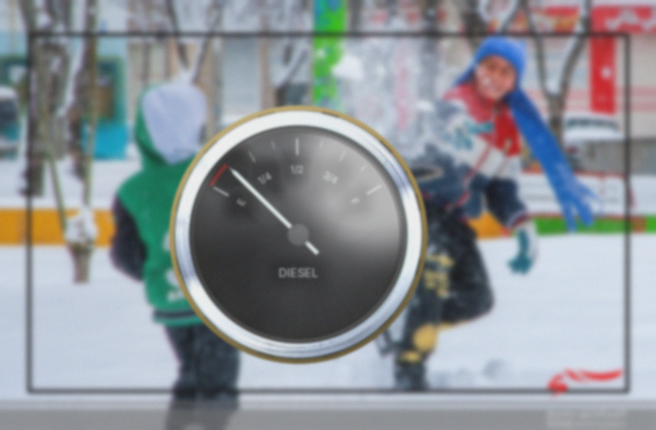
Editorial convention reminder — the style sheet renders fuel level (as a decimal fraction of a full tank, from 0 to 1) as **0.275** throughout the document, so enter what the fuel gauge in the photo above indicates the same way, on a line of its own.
**0.125**
